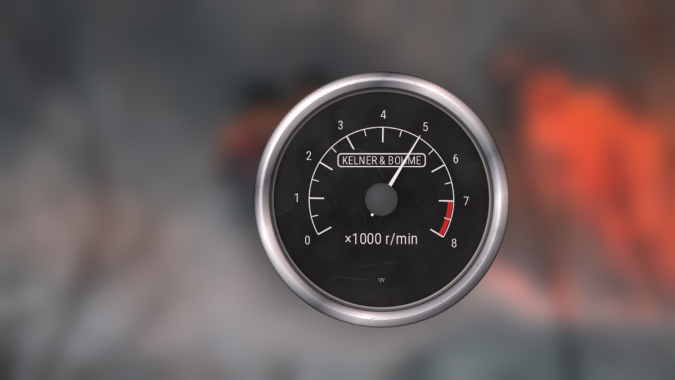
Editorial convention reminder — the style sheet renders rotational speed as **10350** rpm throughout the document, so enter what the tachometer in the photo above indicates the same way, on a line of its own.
**5000** rpm
